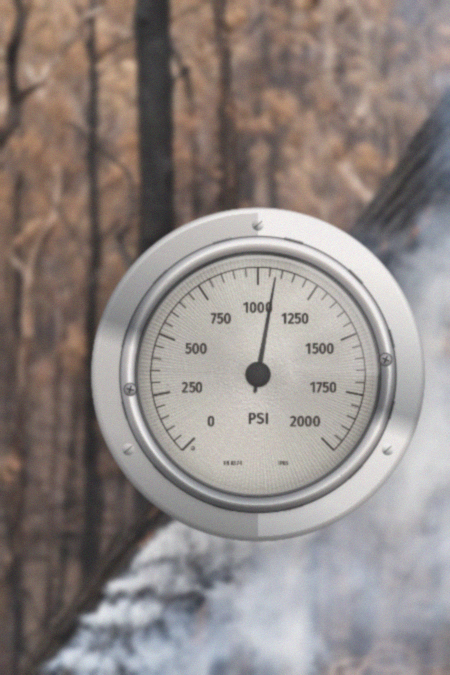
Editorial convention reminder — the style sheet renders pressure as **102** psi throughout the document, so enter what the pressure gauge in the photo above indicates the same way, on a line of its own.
**1075** psi
